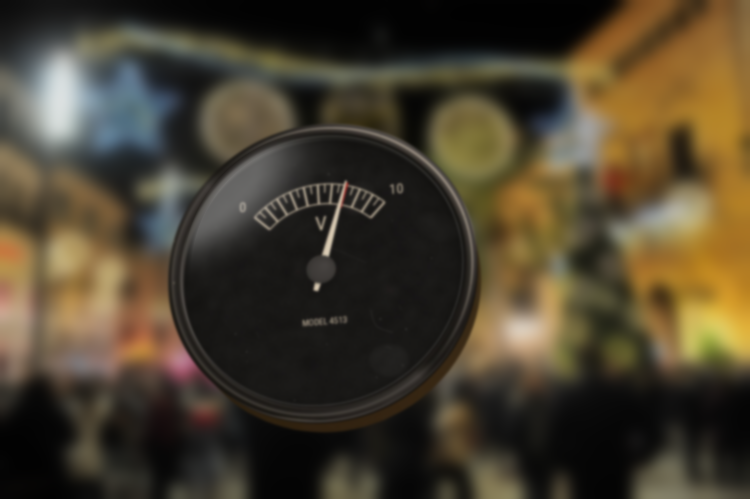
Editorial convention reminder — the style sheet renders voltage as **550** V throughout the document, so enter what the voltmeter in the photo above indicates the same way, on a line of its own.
**7** V
